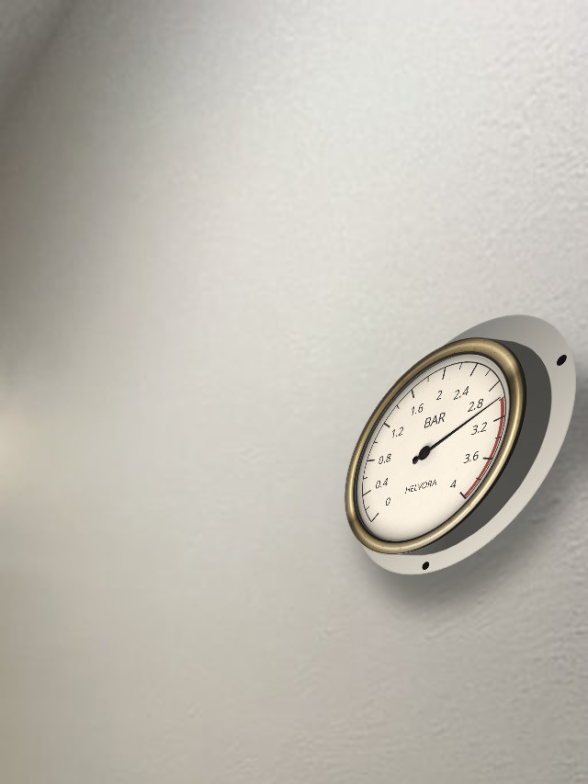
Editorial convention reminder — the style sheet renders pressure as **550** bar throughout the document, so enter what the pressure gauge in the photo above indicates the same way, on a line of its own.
**3** bar
